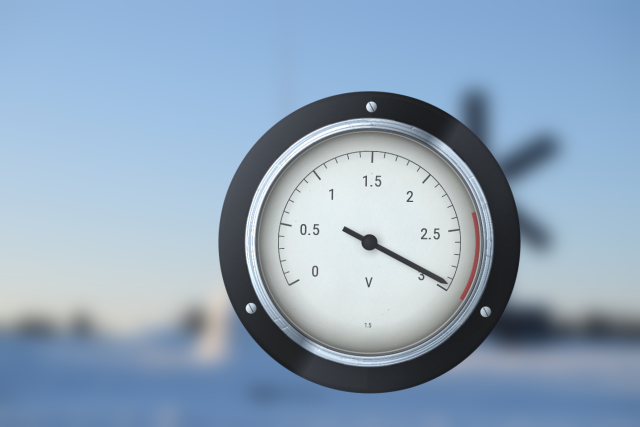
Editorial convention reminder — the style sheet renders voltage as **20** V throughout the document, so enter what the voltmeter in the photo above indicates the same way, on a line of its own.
**2.95** V
